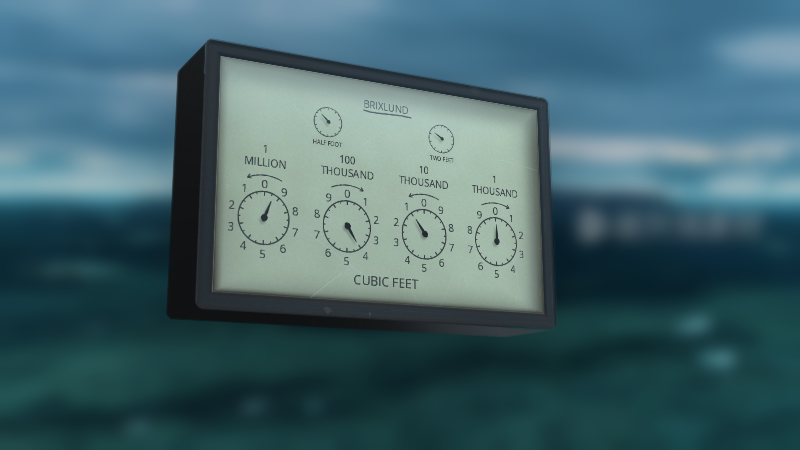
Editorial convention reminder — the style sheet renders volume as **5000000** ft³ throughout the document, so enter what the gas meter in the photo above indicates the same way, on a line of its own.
**941000** ft³
